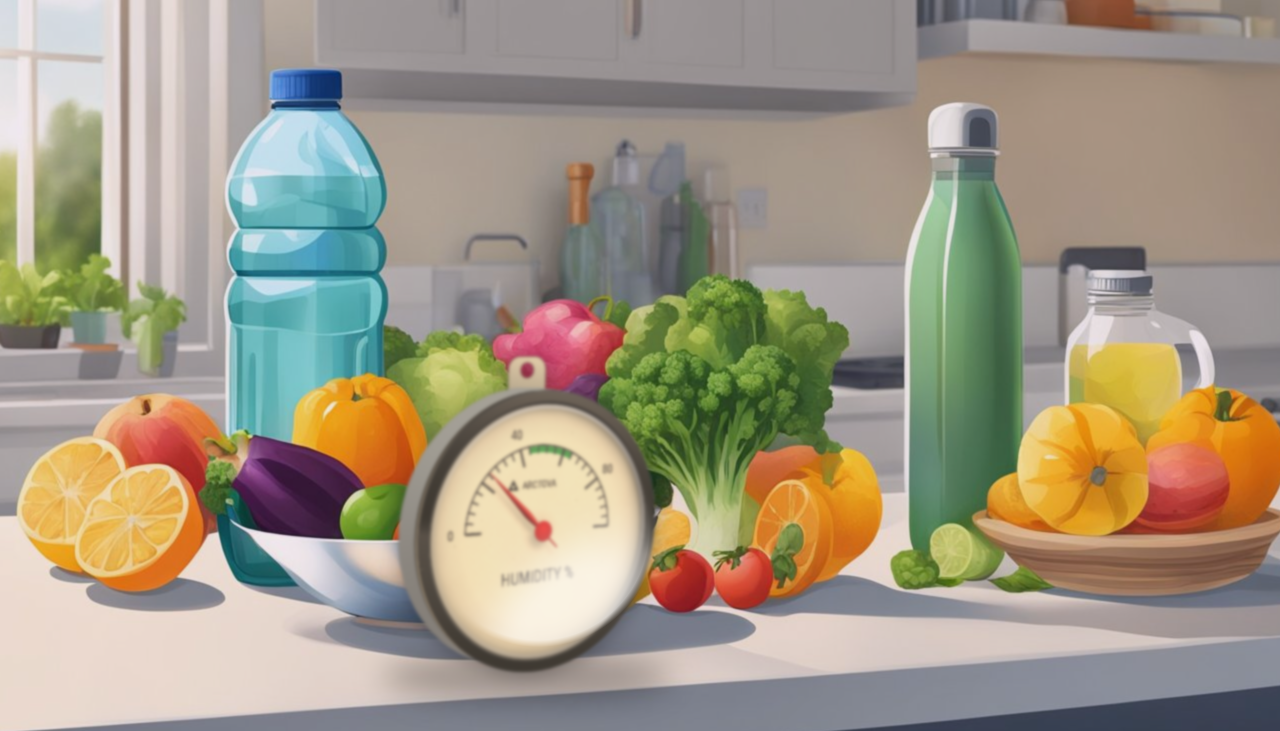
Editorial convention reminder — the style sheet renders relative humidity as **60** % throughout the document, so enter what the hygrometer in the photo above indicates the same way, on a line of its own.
**24** %
